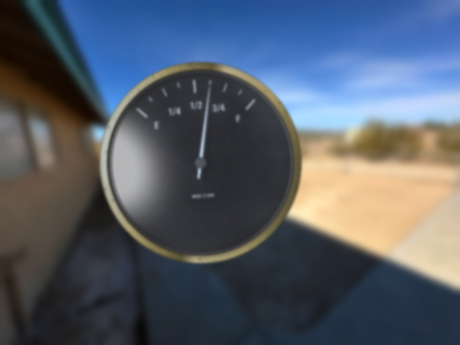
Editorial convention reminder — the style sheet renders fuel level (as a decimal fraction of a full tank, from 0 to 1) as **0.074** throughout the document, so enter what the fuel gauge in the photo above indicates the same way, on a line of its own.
**0.625**
